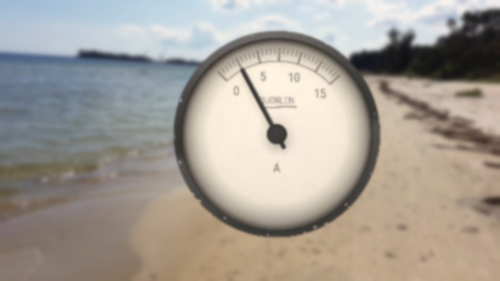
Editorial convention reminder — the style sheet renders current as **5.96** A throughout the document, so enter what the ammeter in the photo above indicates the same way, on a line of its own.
**2.5** A
